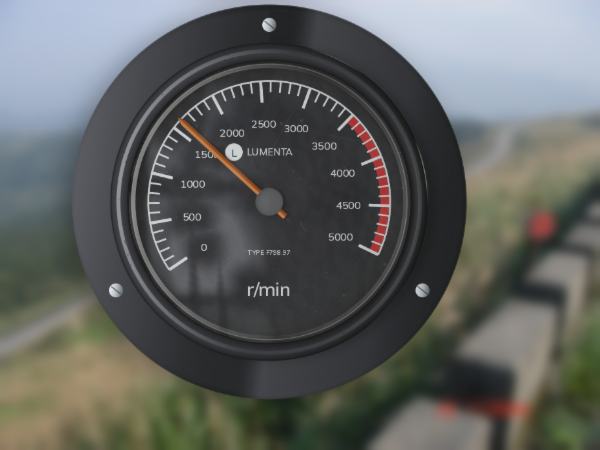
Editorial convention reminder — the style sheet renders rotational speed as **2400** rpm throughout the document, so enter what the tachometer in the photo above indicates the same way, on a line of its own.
**1600** rpm
